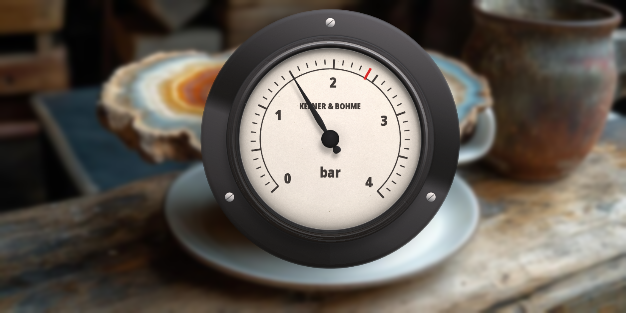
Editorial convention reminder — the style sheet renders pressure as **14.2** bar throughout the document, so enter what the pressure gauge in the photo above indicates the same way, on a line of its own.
**1.5** bar
